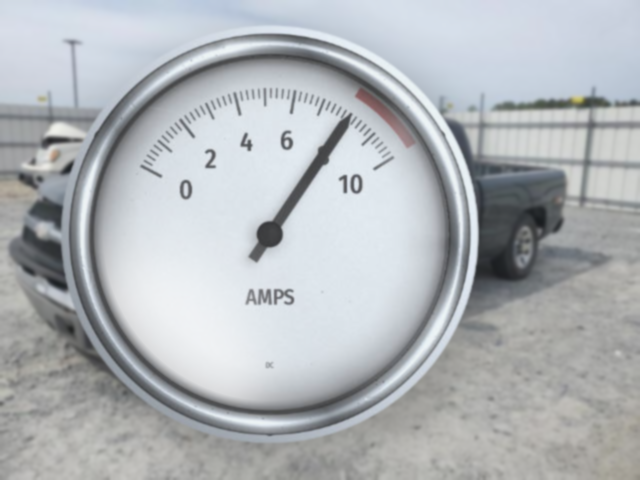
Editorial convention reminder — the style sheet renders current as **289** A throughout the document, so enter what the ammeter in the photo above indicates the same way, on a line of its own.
**8** A
